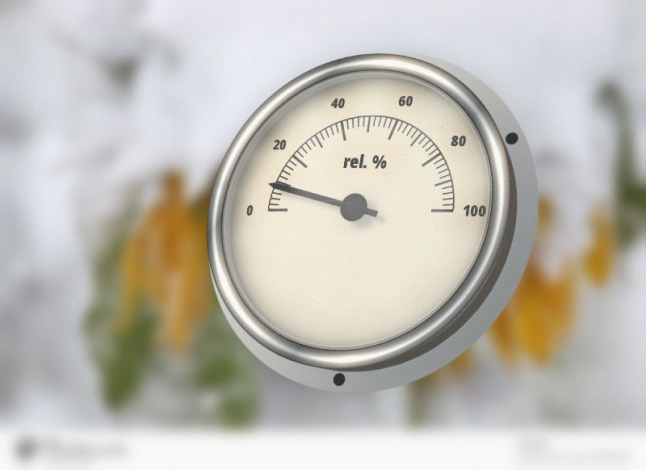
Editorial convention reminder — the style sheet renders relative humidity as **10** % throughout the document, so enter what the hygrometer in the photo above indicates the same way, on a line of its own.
**8** %
